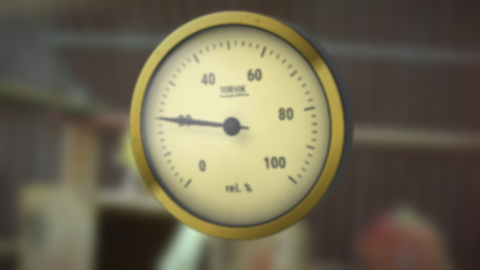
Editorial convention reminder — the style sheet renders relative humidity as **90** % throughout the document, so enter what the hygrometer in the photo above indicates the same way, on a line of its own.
**20** %
